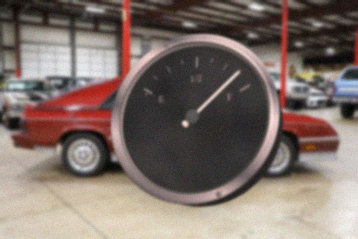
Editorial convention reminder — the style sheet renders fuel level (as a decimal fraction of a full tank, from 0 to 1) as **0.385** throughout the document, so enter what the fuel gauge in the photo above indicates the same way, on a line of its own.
**0.875**
